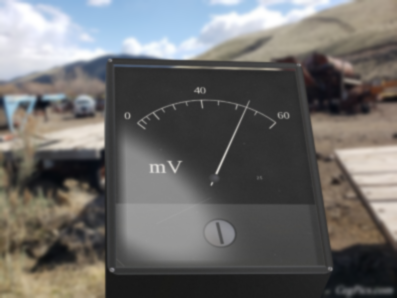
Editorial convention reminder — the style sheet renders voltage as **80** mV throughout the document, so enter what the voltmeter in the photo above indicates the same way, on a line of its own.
**52.5** mV
